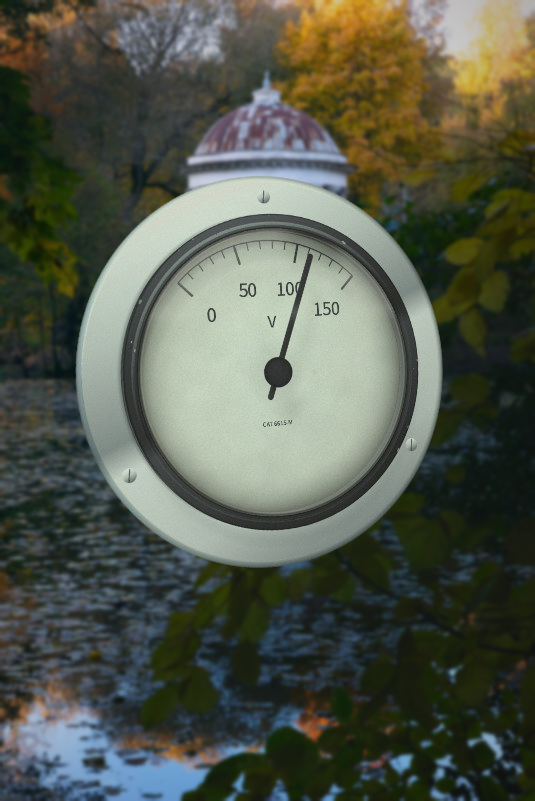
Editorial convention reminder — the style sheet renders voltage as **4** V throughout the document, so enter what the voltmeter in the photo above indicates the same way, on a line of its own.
**110** V
